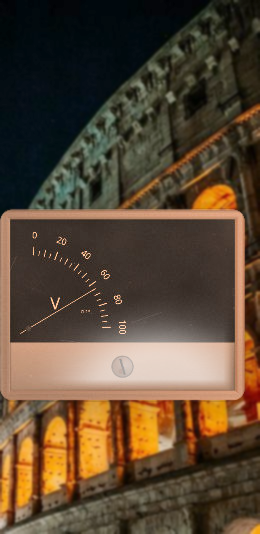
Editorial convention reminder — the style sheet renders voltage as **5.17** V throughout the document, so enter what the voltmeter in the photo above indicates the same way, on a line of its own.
**65** V
